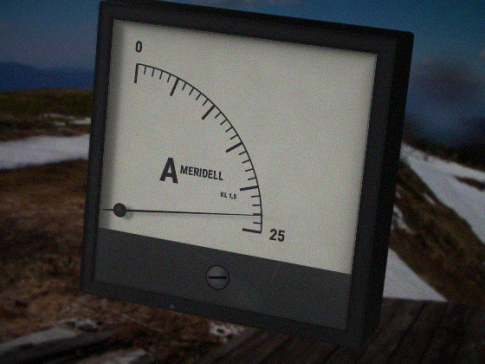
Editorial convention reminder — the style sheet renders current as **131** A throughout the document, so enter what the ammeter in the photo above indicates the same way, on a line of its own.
**23** A
